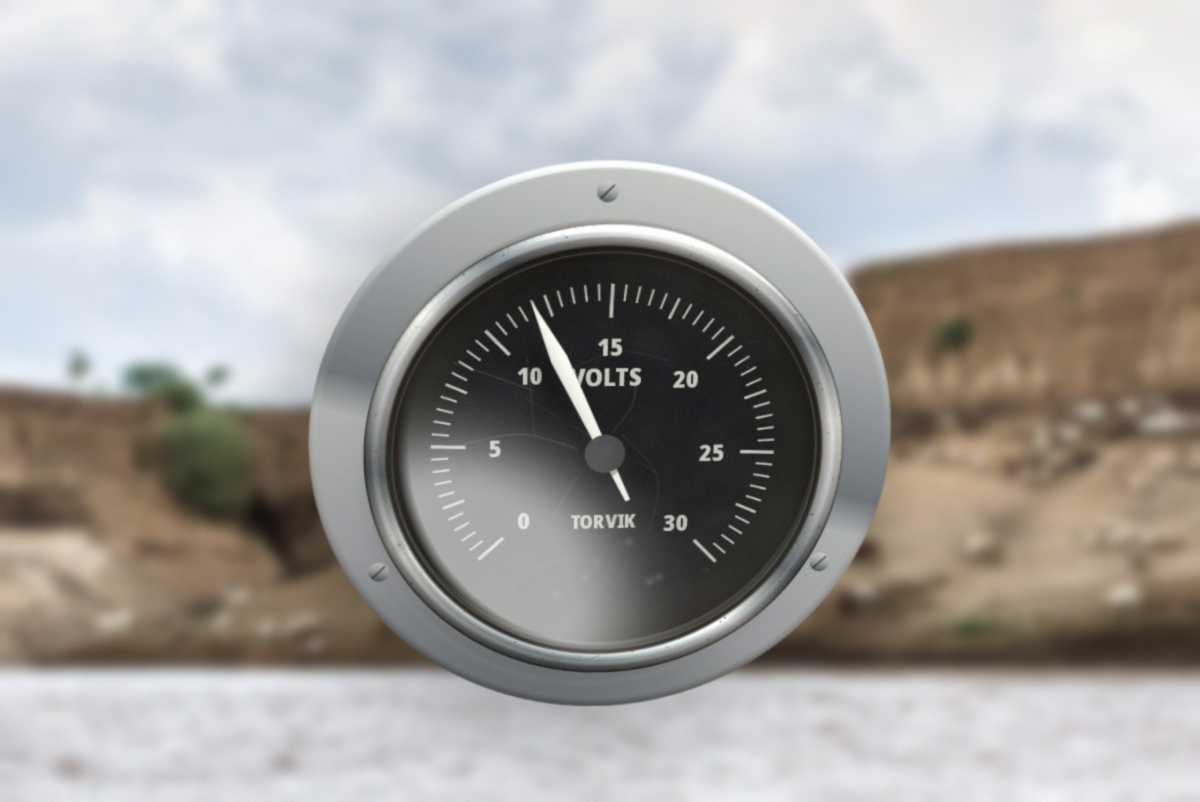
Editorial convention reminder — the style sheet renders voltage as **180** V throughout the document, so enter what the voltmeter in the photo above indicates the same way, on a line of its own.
**12** V
